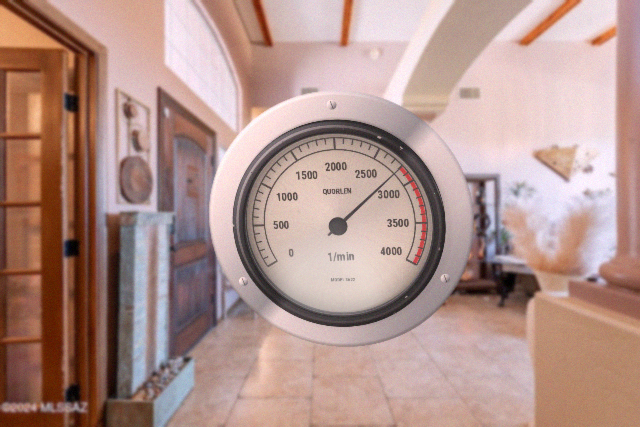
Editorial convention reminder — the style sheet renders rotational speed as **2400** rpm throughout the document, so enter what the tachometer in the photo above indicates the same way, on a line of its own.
**2800** rpm
